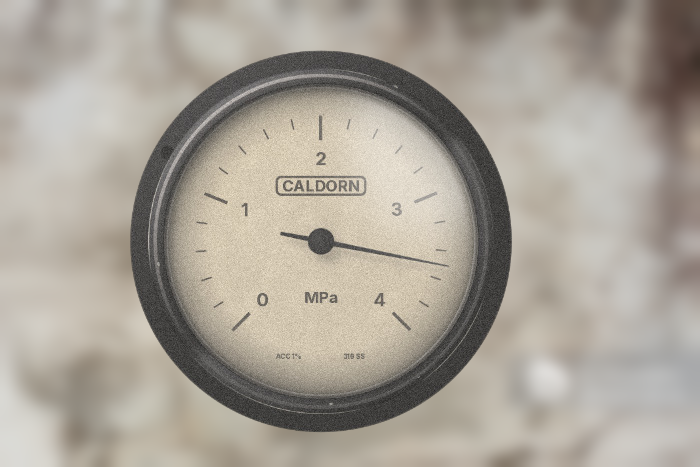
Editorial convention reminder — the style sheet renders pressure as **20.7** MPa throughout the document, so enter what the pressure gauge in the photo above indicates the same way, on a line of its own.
**3.5** MPa
